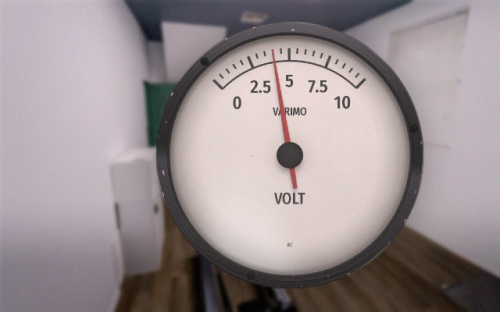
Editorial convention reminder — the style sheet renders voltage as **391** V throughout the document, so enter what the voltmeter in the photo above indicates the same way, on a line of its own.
**4** V
